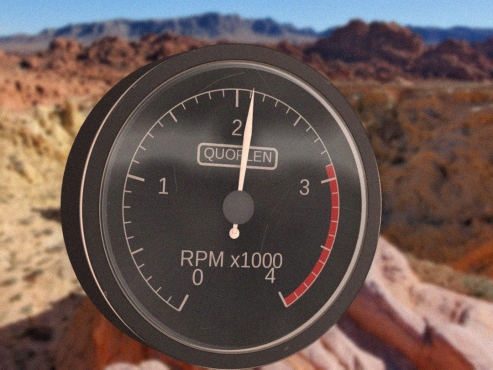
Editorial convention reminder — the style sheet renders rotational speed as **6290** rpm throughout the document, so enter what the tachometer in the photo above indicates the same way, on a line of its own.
**2100** rpm
